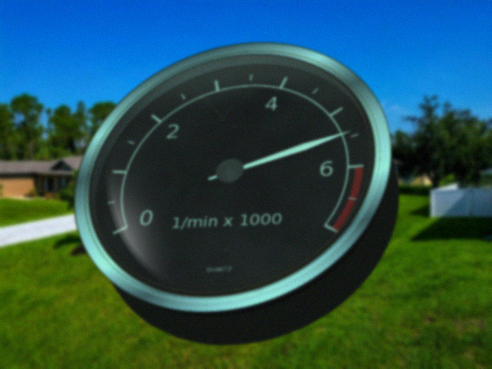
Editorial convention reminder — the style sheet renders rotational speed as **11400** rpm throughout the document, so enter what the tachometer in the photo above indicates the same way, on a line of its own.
**5500** rpm
